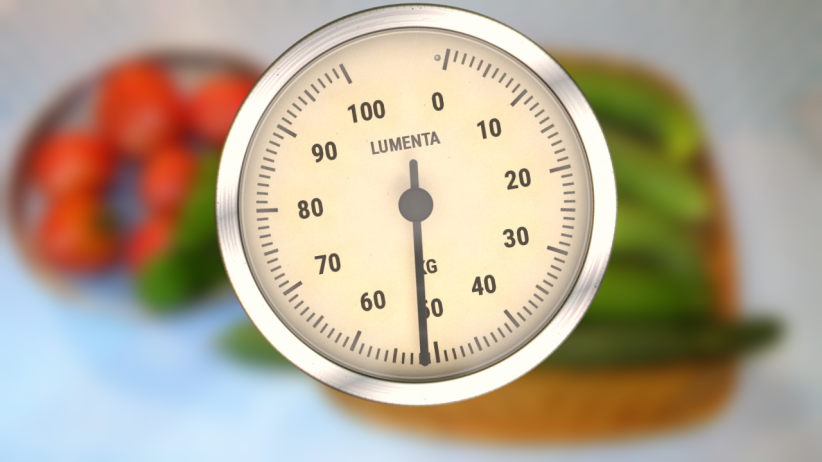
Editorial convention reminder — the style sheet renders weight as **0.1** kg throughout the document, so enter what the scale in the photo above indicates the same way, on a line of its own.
**51.5** kg
